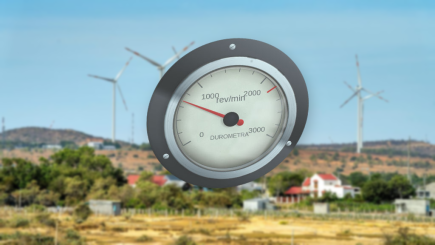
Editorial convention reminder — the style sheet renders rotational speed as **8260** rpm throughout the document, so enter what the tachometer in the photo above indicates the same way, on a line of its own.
**700** rpm
